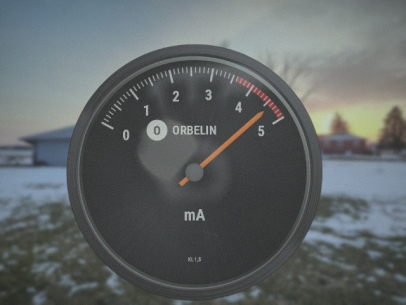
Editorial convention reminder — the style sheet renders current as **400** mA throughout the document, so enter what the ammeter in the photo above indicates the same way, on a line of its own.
**4.6** mA
